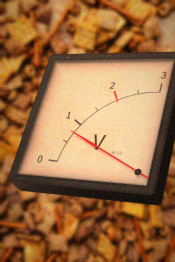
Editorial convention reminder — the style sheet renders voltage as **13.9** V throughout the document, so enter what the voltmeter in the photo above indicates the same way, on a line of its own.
**0.75** V
